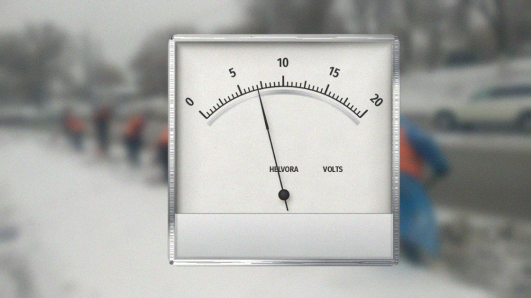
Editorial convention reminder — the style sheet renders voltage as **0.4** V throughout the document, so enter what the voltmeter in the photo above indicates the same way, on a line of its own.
**7** V
